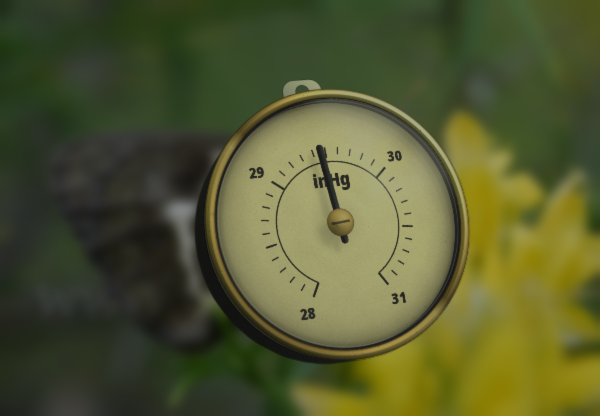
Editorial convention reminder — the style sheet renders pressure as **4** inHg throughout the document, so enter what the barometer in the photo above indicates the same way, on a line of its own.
**29.45** inHg
